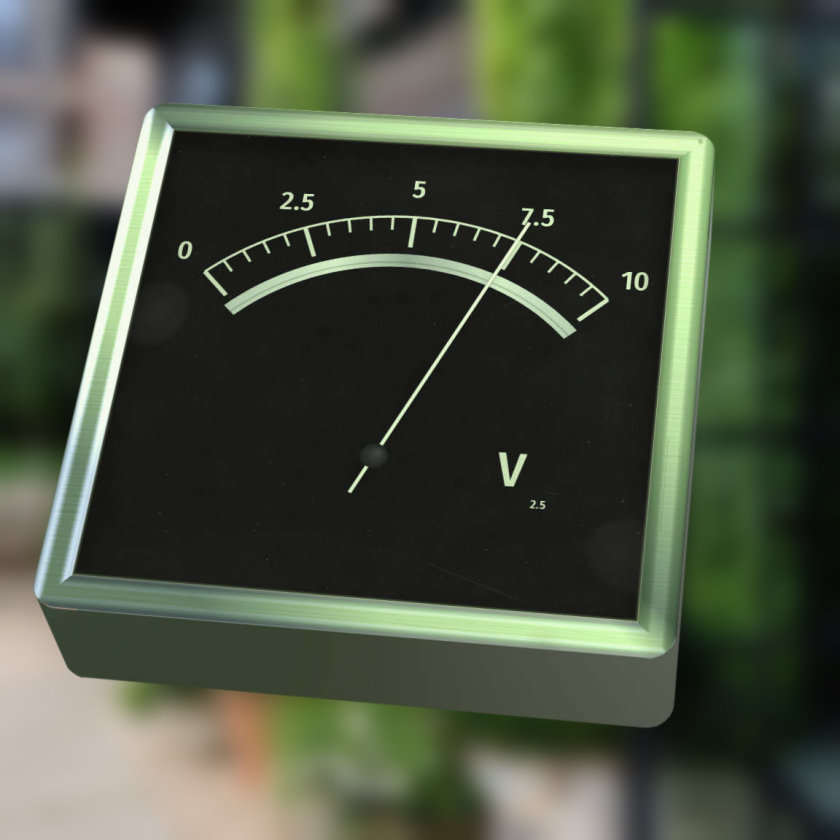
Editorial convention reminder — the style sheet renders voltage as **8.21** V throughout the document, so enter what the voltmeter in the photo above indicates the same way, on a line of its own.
**7.5** V
